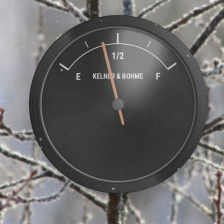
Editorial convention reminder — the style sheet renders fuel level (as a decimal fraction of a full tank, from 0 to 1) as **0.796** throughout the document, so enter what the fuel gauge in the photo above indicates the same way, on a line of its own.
**0.375**
